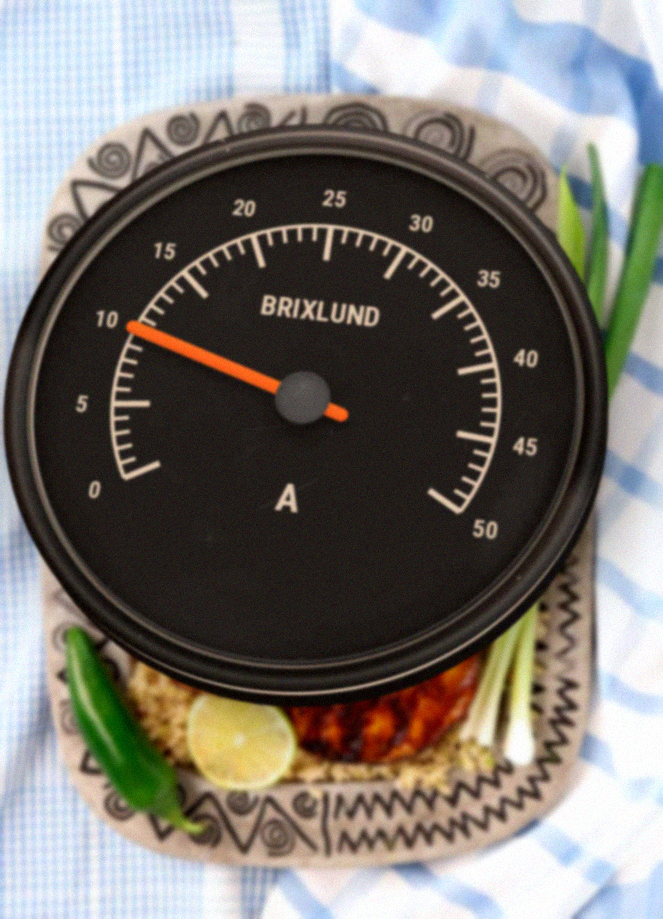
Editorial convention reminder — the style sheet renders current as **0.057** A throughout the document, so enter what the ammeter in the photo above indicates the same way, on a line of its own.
**10** A
